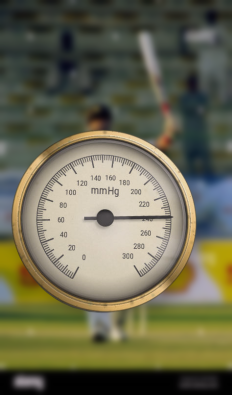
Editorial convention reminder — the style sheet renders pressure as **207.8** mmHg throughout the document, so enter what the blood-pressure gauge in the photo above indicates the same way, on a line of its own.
**240** mmHg
